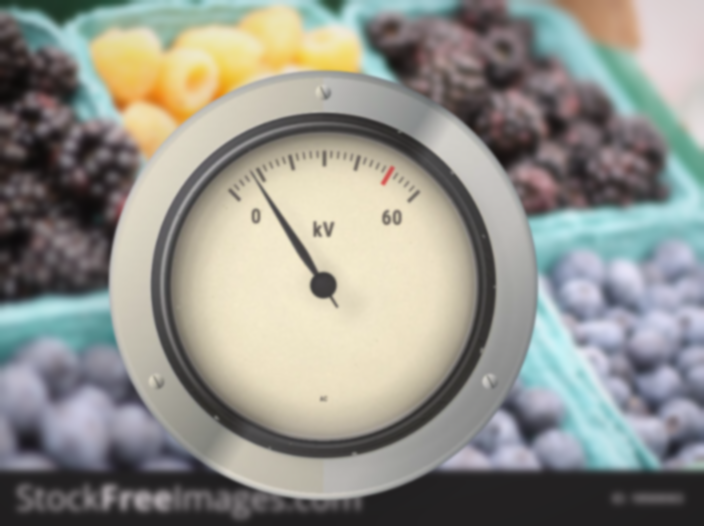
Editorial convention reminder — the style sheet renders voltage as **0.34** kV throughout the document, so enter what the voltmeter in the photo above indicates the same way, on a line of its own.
**8** kV
